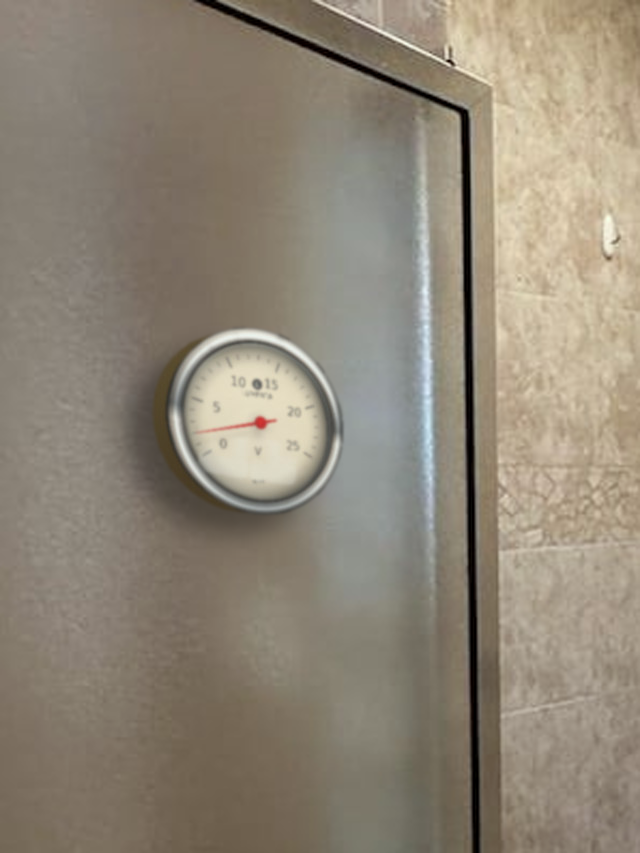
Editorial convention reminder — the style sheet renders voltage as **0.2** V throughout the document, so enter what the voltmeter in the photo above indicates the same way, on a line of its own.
**2** V
